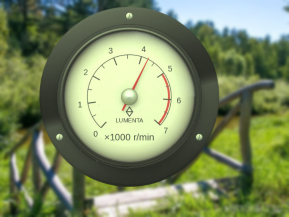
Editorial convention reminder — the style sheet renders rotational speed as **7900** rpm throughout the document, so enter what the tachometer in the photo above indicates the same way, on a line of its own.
**4250** rpm
